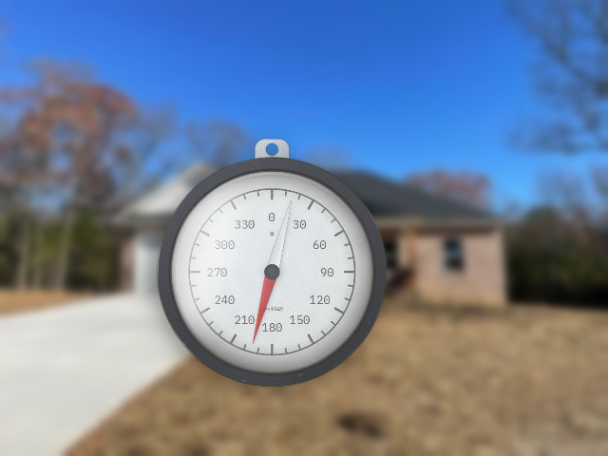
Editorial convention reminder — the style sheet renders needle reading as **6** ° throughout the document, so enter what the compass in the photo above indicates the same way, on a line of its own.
**195** °
